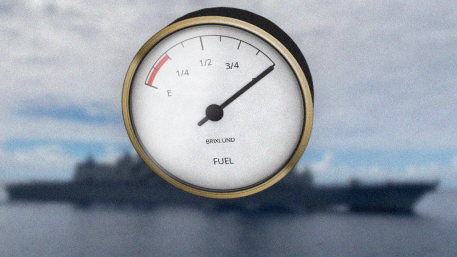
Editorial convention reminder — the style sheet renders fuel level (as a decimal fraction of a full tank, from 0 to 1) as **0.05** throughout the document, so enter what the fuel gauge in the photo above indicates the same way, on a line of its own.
**1**
